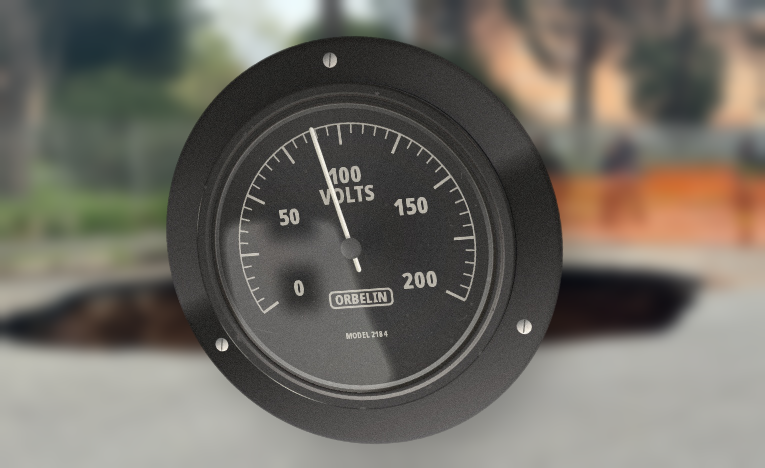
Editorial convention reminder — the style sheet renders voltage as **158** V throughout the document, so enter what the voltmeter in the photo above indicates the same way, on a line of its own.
**90** V
